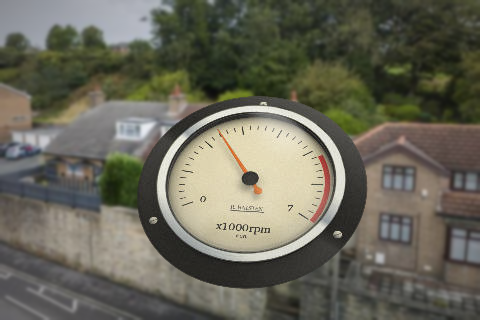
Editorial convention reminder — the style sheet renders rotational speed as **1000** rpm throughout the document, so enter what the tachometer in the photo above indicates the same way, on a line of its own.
**2400** rpm
